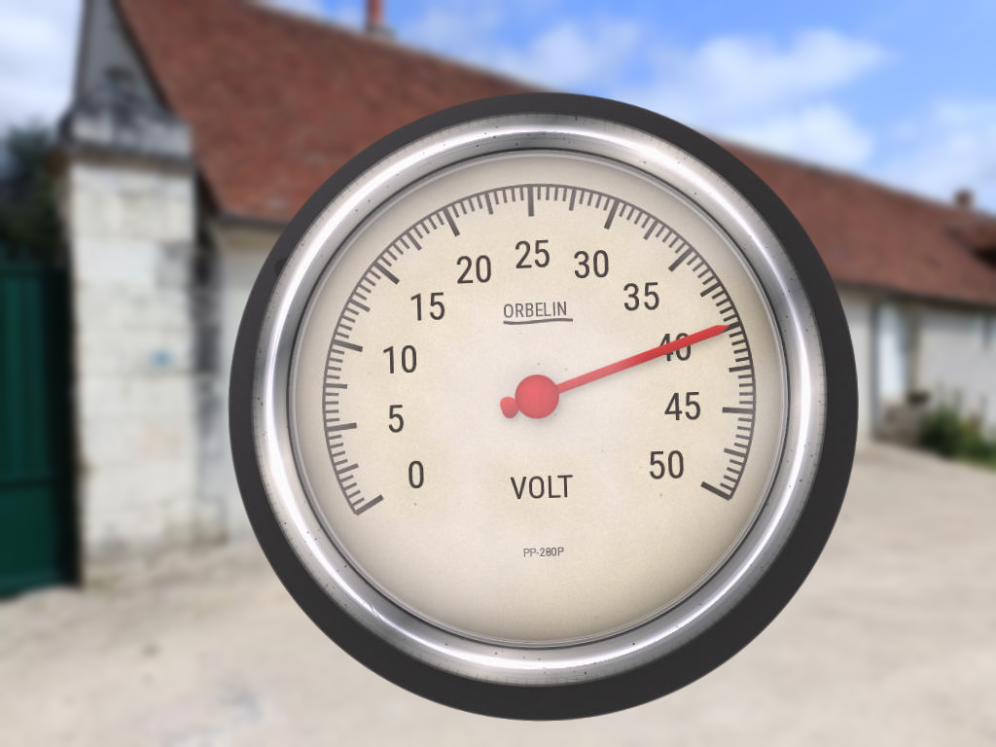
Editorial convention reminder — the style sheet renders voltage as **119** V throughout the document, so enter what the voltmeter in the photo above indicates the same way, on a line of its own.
**40** V
